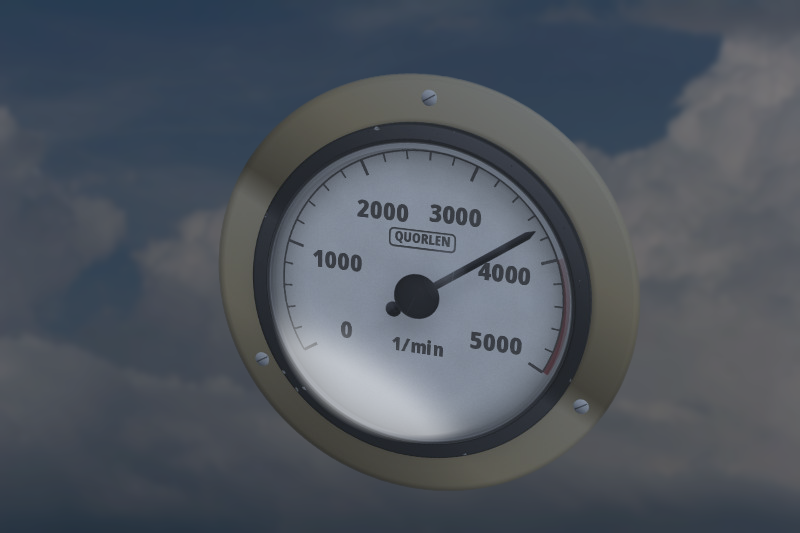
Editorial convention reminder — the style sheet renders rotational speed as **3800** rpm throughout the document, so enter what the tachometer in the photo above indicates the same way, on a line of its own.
**3700** rpm
